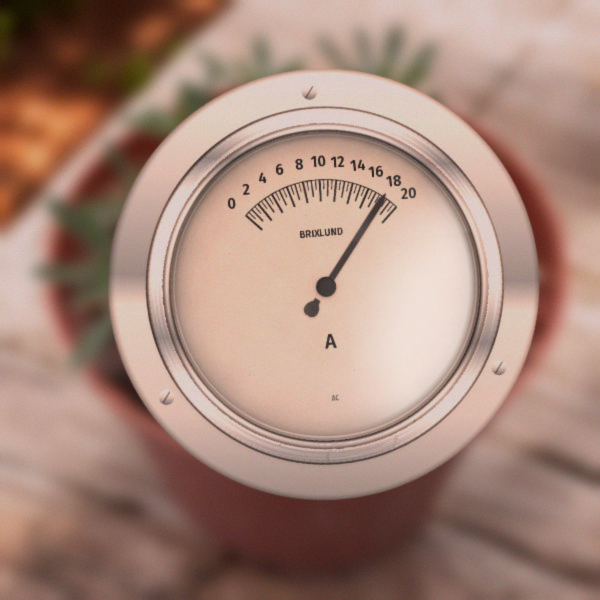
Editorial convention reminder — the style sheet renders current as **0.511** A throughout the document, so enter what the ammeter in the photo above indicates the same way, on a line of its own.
**18** A
